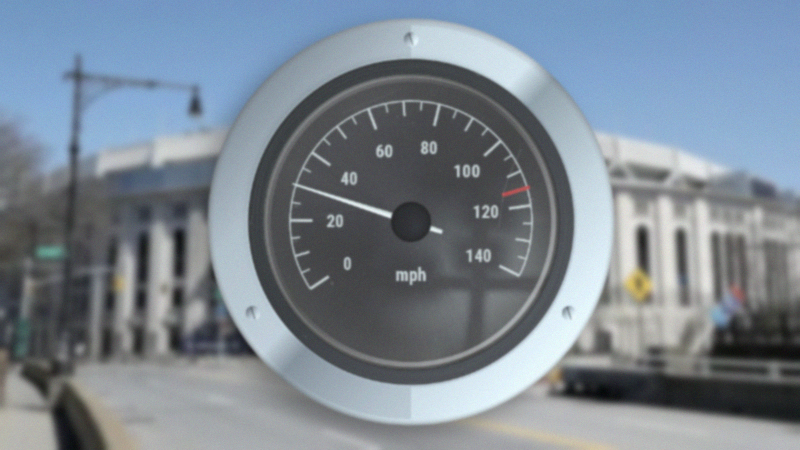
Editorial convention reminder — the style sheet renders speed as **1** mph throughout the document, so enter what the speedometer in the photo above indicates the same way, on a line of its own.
**30** mph
